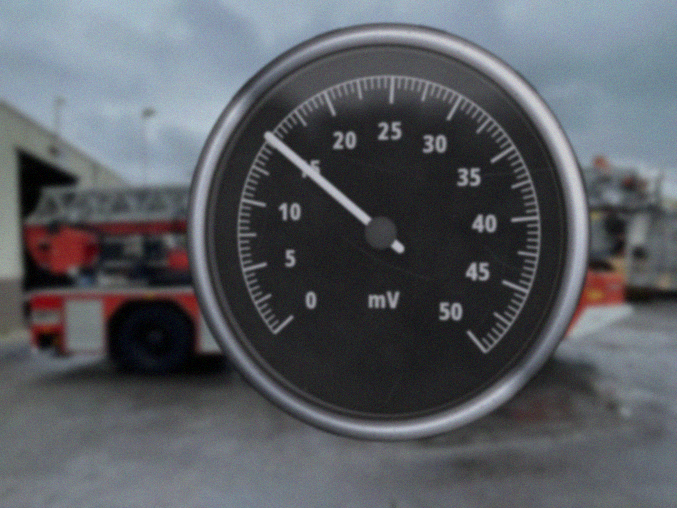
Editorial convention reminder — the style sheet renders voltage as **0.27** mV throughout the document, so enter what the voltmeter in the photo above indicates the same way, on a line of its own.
**15** mV
